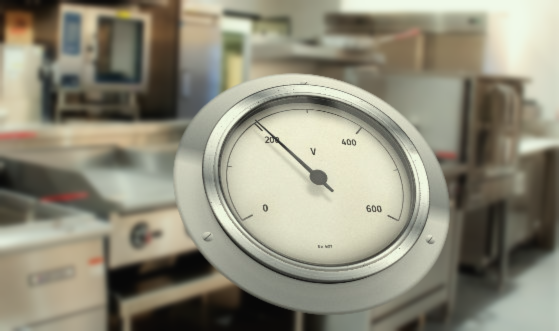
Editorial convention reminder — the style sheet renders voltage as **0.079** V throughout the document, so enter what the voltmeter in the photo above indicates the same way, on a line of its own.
**200** V
